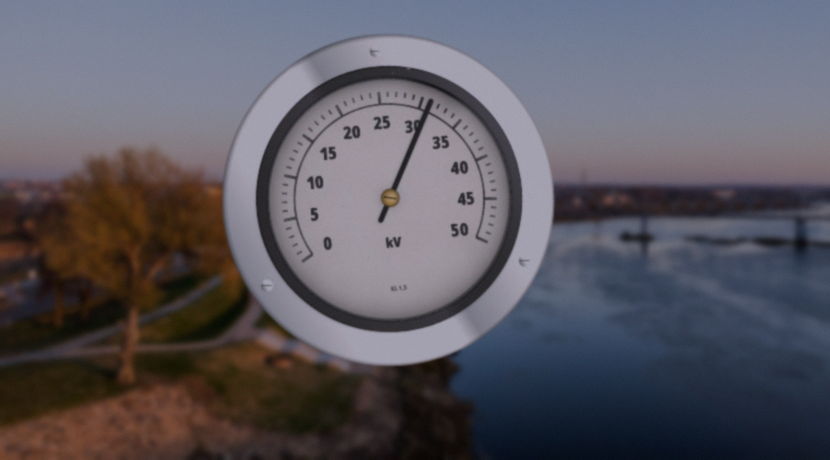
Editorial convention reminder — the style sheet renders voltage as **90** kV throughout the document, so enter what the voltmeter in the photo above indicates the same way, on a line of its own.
**31** kV
